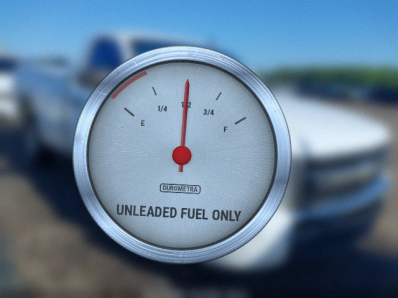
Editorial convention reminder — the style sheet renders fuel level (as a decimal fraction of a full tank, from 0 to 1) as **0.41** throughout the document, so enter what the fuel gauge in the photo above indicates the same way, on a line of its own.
**0.5**
